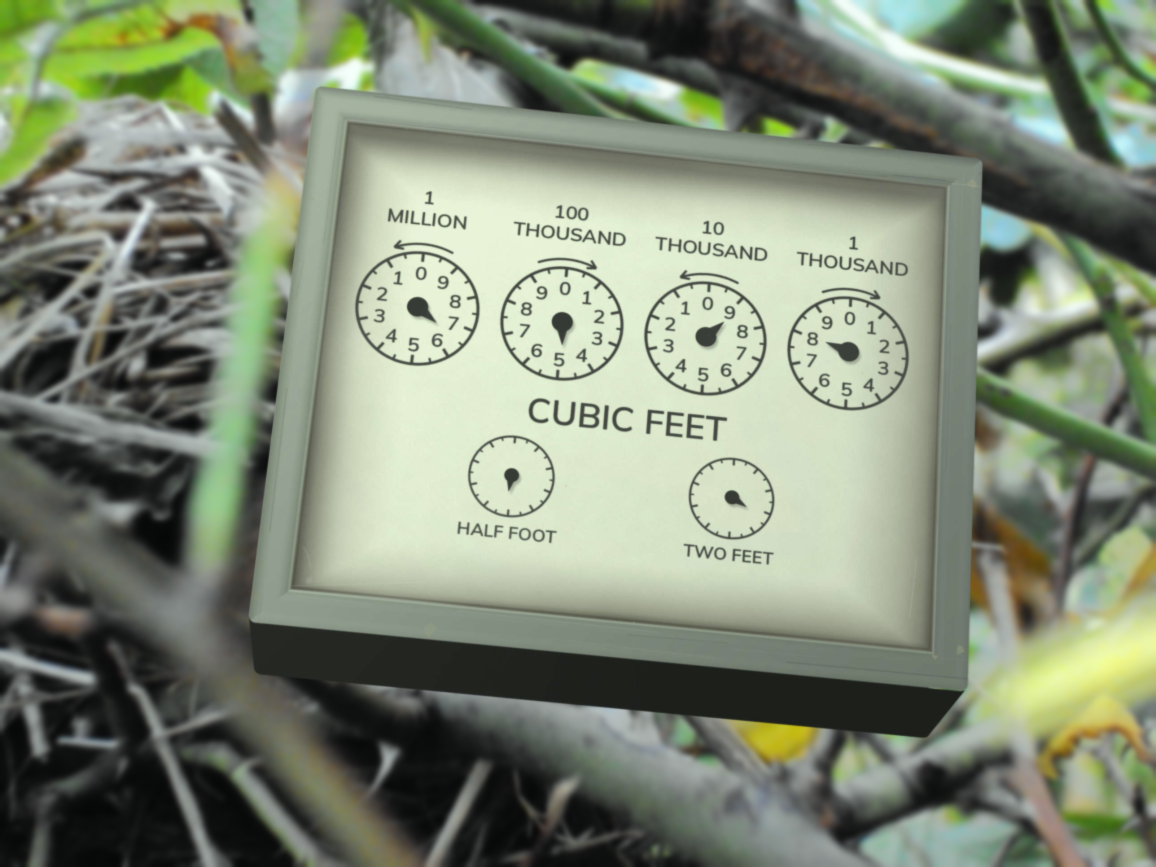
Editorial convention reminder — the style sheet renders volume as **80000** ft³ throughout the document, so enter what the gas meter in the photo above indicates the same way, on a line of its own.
**648800** ft³
